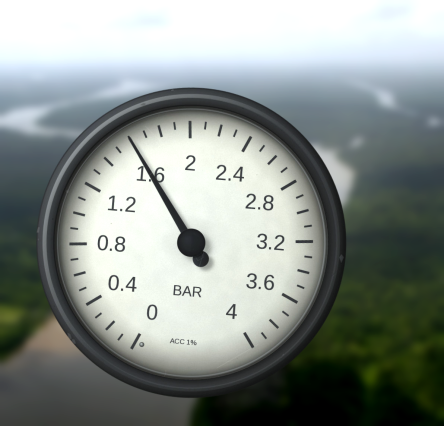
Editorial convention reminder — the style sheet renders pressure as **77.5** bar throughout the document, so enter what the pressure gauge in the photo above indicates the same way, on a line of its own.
**1.6** bar
